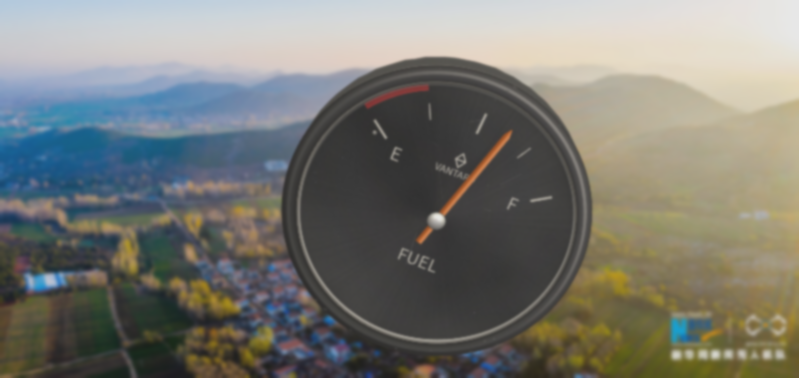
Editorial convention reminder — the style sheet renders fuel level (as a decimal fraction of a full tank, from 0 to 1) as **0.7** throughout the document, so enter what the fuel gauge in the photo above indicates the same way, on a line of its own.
**0.625**
